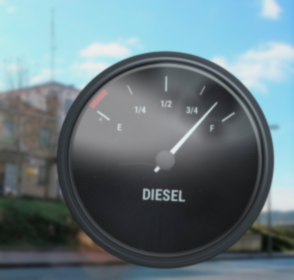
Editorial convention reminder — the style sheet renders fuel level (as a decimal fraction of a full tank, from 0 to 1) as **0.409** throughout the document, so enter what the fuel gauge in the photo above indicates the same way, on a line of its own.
**0.875**
